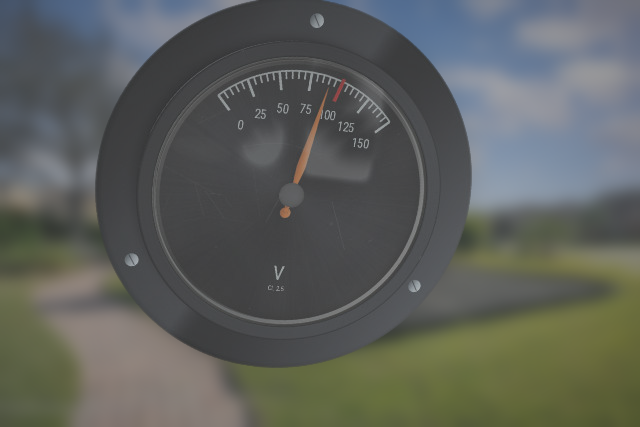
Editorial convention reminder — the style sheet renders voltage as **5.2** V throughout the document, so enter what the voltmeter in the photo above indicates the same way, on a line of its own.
**90** V
